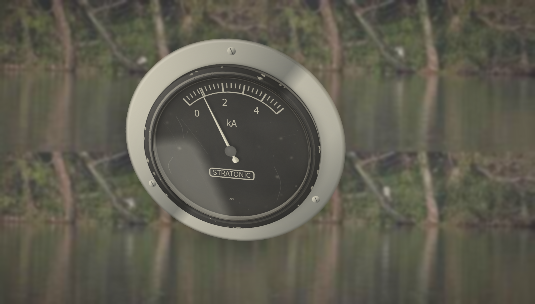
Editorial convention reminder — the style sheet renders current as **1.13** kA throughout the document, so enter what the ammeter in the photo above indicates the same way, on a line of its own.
**1** kA
